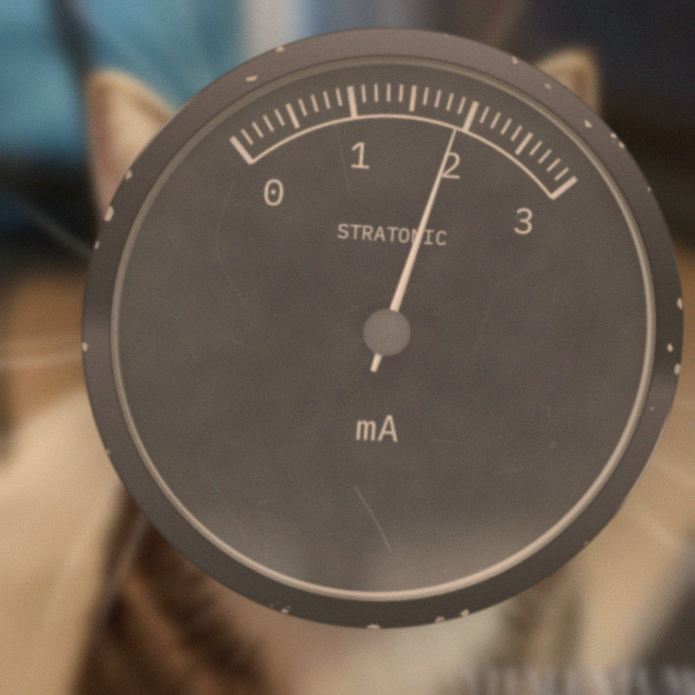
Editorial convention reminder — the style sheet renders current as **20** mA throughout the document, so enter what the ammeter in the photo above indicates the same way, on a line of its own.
**1.9** mA
